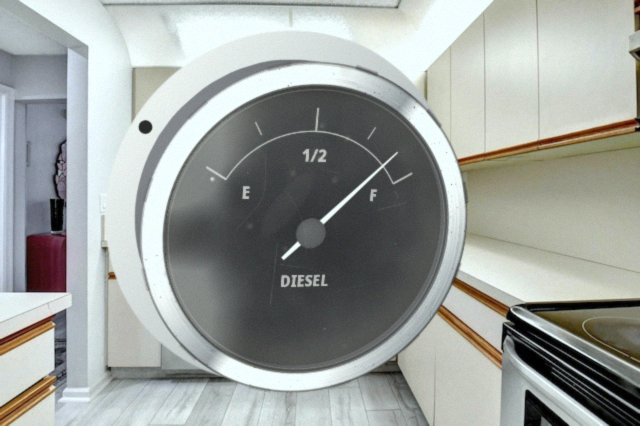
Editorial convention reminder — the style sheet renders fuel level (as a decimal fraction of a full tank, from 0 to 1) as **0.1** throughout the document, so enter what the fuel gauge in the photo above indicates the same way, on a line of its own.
**0.875**
